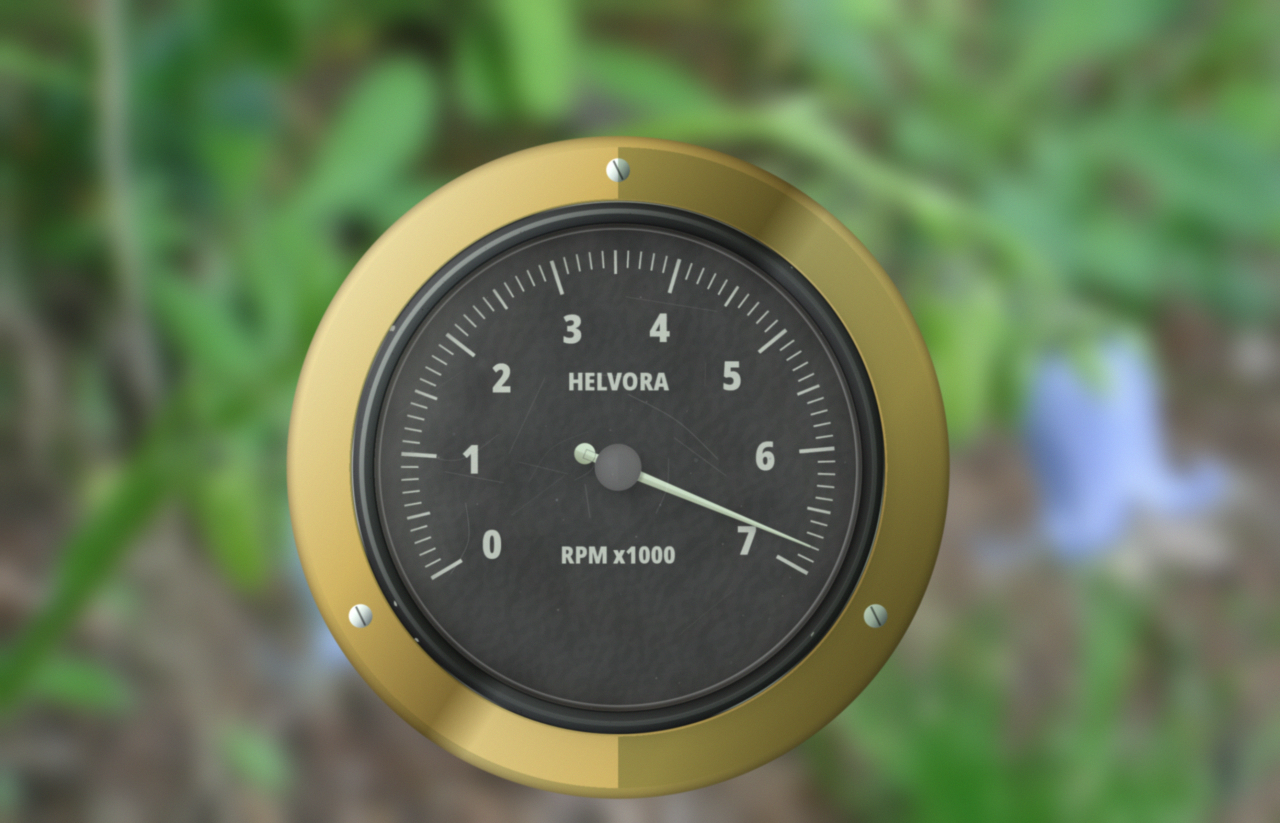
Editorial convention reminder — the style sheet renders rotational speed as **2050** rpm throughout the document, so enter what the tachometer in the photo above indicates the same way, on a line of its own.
**6800** rpm
